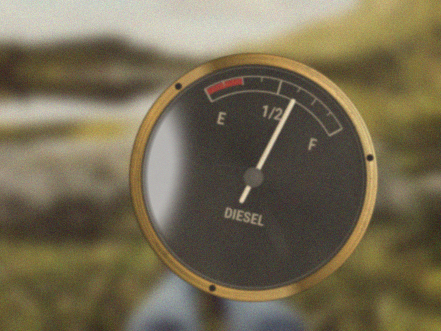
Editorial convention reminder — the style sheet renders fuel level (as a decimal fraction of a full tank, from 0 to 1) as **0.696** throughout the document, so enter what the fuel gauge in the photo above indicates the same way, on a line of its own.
**0.625**
